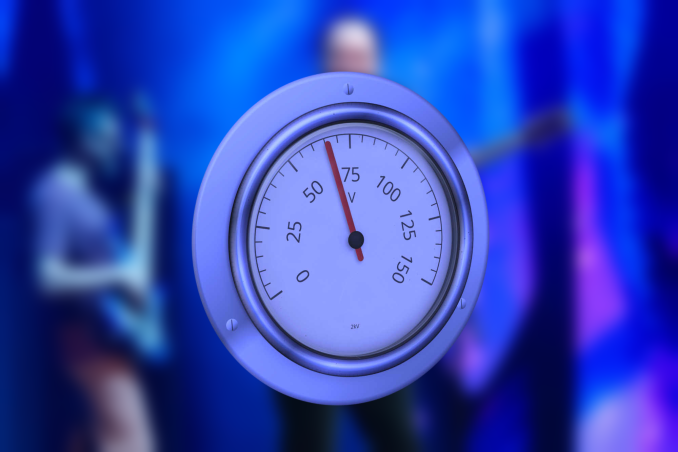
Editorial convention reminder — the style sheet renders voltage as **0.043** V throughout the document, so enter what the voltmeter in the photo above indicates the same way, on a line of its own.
**65** V
